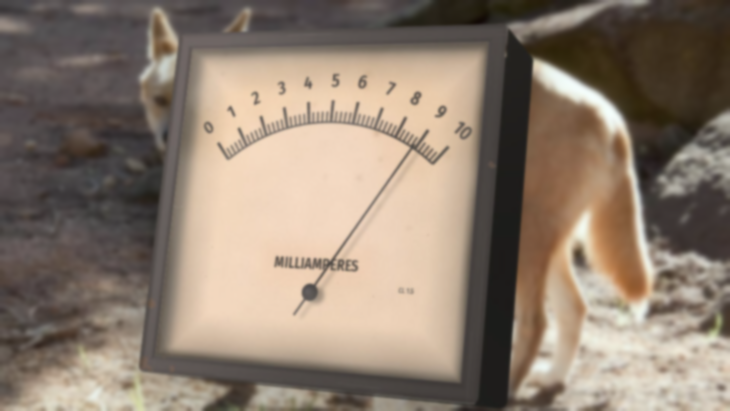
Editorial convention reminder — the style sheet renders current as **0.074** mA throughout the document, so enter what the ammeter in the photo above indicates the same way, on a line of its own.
**9** mA
